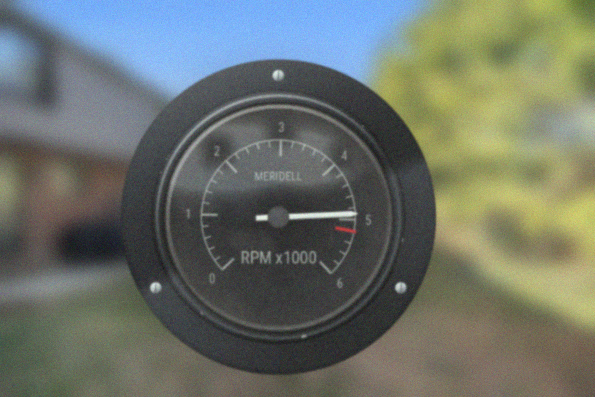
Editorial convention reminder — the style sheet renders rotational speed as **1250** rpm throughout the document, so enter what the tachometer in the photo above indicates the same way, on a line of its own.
**4900** rpm
